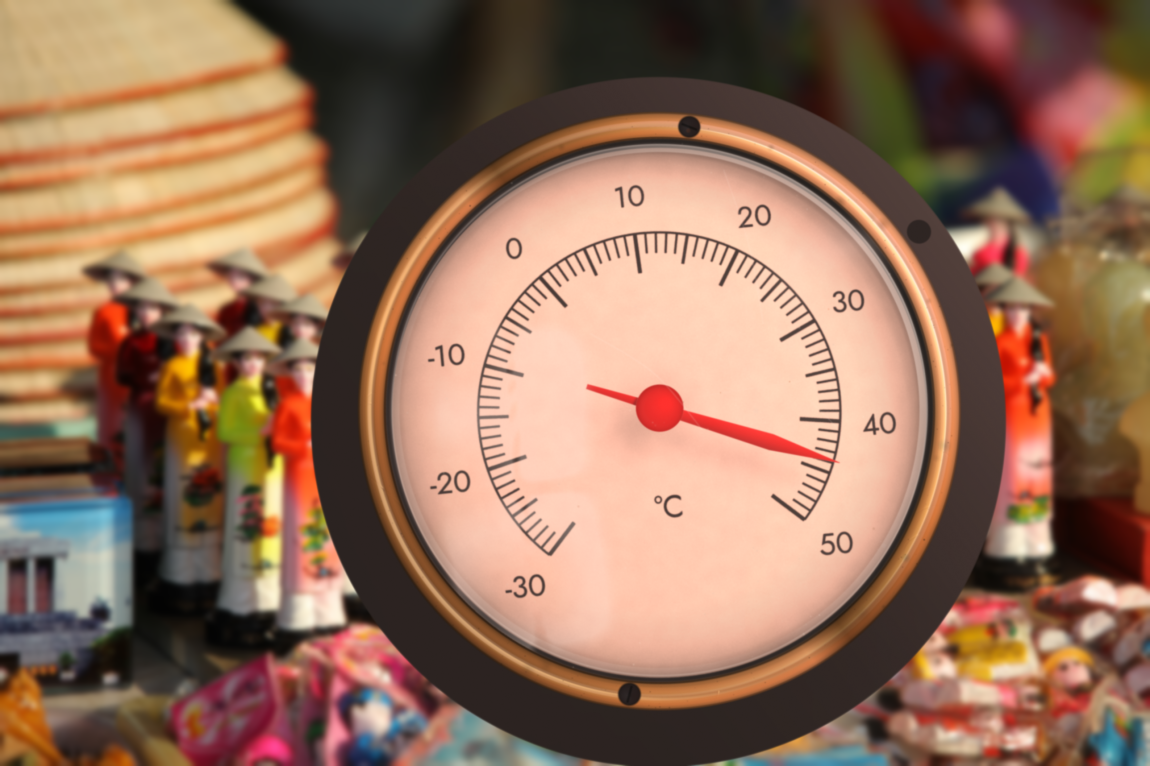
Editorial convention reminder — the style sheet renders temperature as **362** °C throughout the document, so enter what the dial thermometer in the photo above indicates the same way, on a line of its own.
**44** °C
